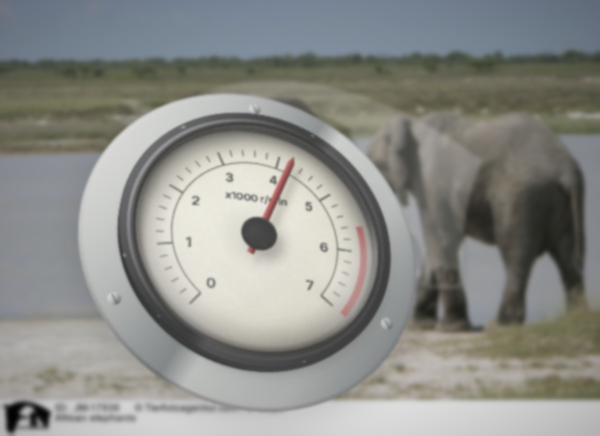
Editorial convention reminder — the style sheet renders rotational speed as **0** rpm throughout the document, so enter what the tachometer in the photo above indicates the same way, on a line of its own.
**4200** rpm
